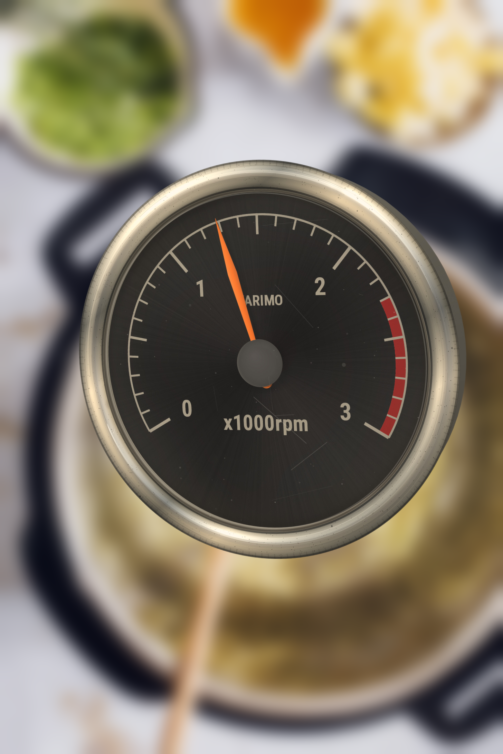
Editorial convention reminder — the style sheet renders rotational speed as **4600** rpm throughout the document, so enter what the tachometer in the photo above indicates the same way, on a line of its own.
**1300** rpm
